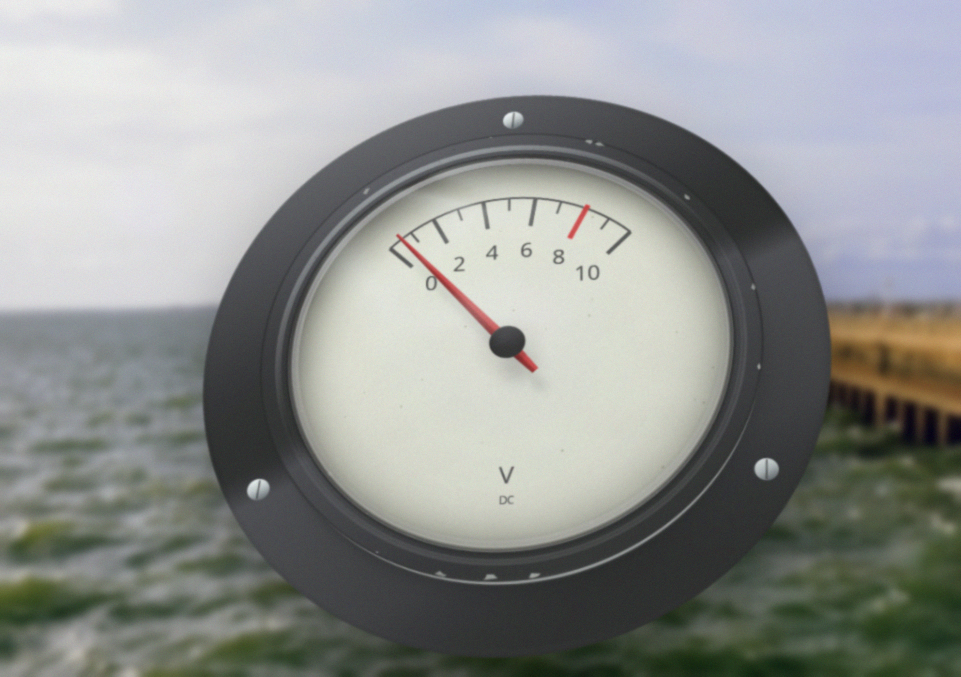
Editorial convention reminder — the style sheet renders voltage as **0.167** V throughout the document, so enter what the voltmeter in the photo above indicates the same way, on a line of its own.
**0.5** V
